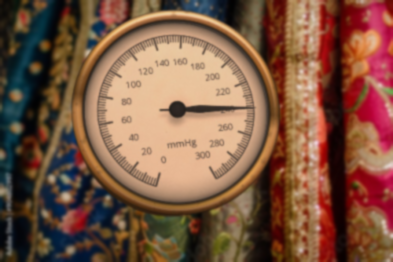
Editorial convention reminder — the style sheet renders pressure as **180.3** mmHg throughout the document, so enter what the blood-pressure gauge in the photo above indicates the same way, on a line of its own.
**240** mmHg
